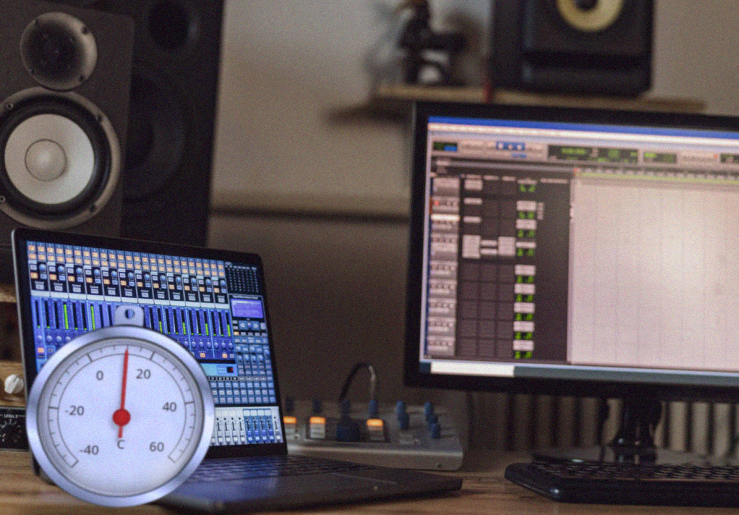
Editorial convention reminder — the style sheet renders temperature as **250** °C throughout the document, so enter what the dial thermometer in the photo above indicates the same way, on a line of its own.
**12** °C
